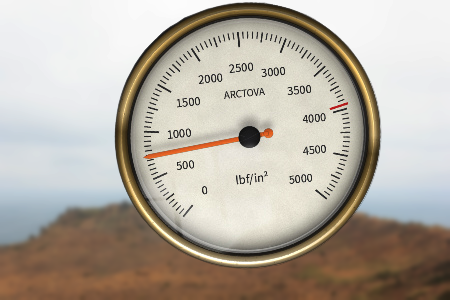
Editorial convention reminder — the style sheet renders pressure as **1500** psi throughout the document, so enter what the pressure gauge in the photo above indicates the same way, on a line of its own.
**750** psi
